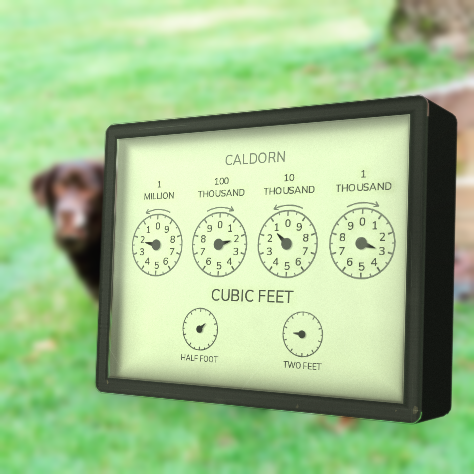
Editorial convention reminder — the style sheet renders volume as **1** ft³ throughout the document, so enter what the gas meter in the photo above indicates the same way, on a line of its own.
**221300** ft³
